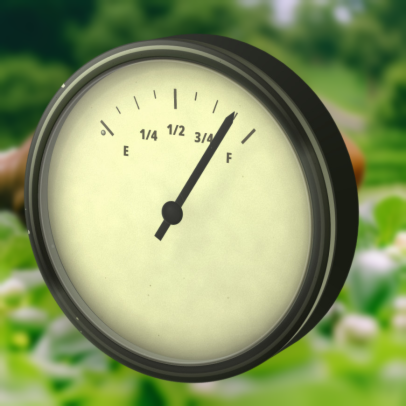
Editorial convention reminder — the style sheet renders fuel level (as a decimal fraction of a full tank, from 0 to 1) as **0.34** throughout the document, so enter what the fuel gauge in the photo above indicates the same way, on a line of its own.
**0.875**
